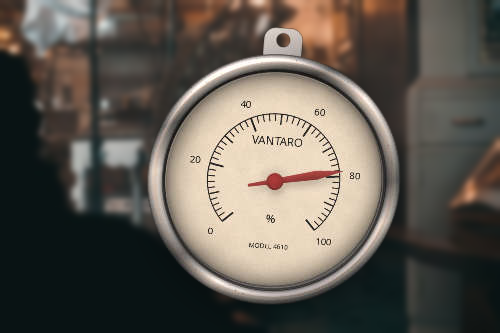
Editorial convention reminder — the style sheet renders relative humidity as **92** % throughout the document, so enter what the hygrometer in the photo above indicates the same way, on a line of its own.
**78** %
